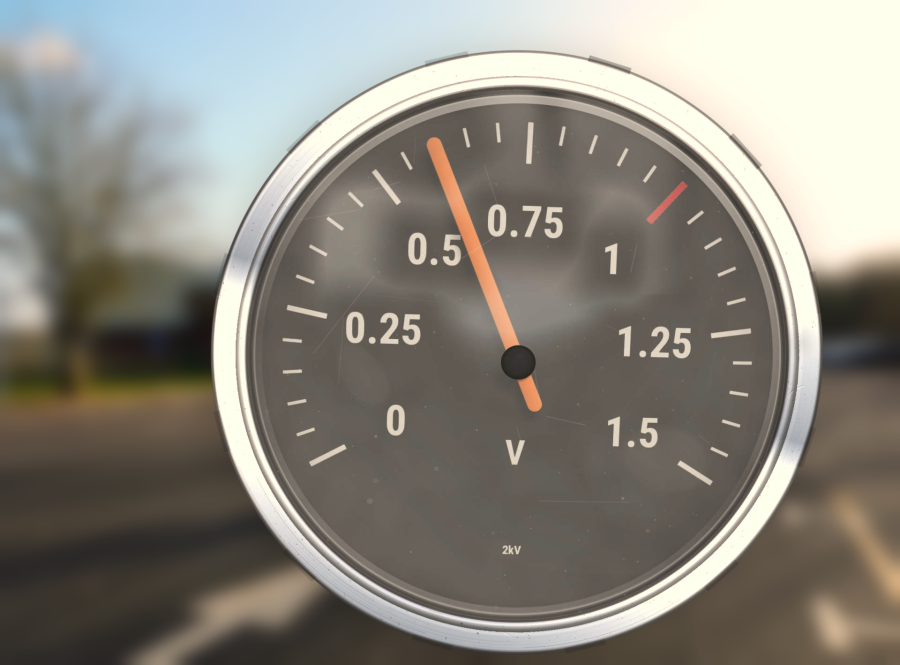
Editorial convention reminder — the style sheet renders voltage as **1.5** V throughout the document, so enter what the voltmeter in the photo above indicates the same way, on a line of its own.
**0.6** V
